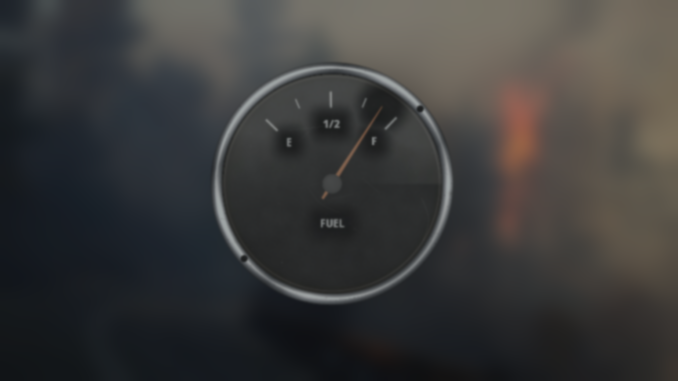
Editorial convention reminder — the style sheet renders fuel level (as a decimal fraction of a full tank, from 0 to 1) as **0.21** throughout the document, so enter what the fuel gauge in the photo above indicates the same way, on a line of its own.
**0.875**
